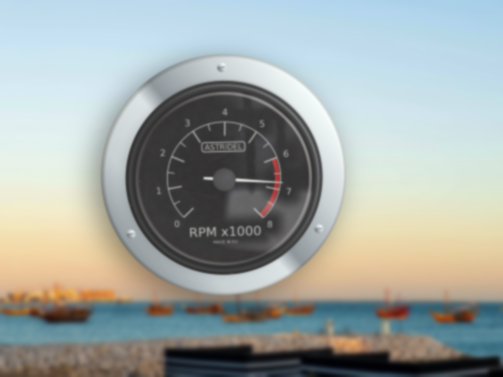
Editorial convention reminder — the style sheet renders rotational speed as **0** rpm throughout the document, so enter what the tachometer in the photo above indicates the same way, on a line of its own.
**6750** rpm
